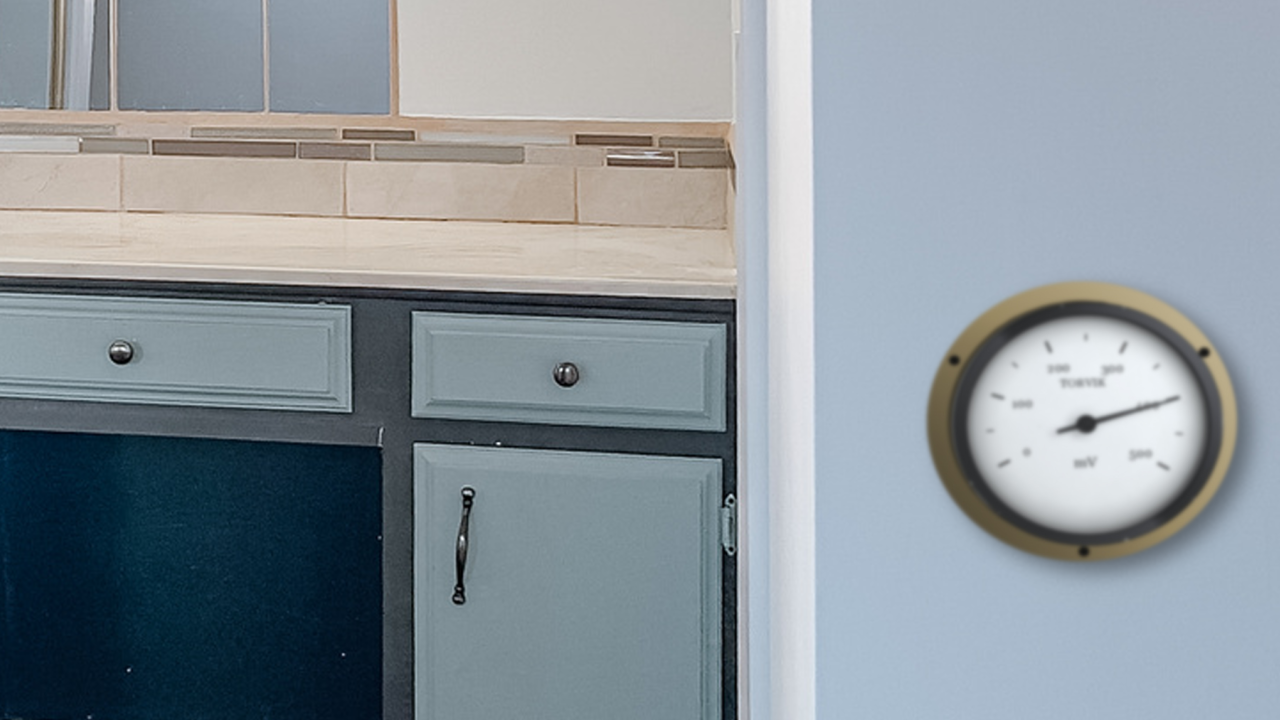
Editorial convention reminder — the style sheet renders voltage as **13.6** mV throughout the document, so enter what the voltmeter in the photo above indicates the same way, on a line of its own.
**400** mV
